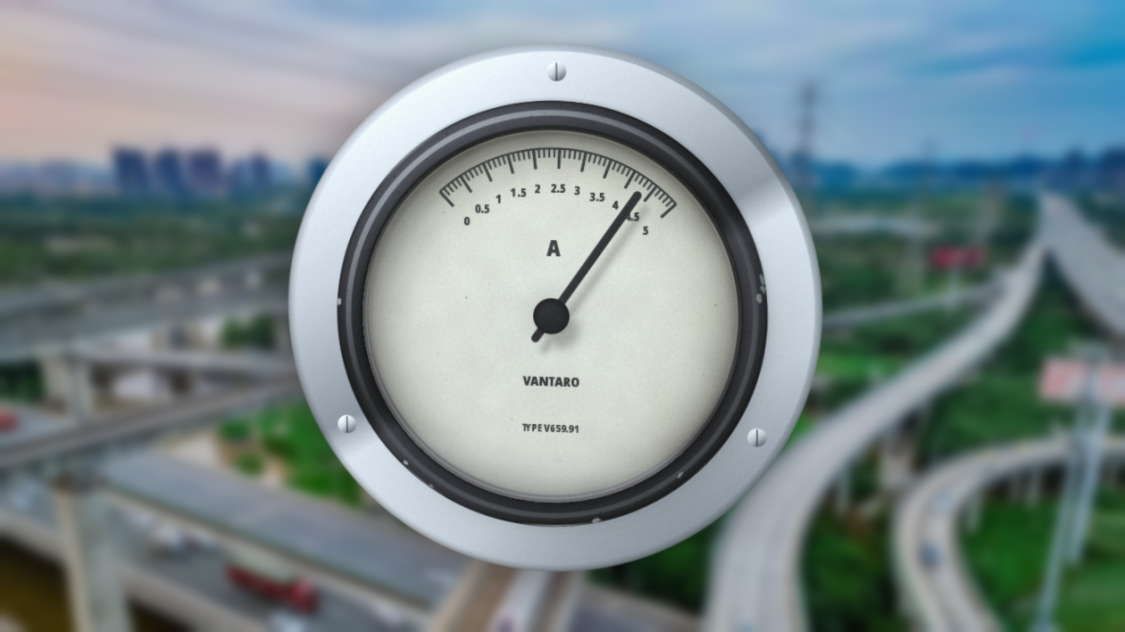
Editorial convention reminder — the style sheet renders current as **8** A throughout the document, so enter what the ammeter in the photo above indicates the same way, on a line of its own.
**4.3** A
